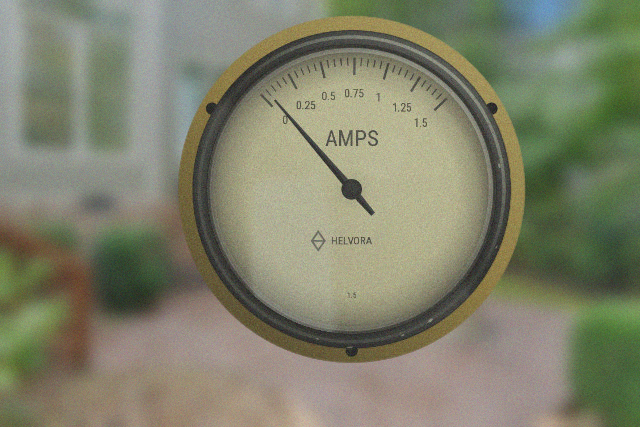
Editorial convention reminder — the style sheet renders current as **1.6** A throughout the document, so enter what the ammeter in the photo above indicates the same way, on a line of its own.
**0.05** A
